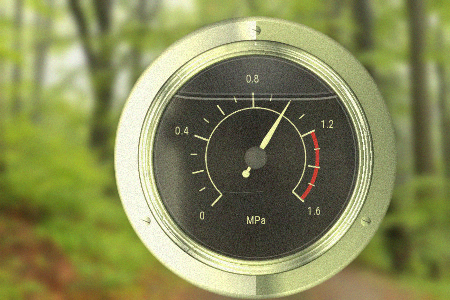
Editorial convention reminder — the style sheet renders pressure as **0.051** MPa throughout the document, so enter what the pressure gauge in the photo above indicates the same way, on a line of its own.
**1** MPa
